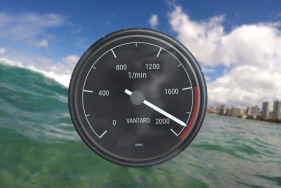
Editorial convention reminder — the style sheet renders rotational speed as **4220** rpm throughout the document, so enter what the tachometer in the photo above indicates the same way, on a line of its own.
**1900** rpm
